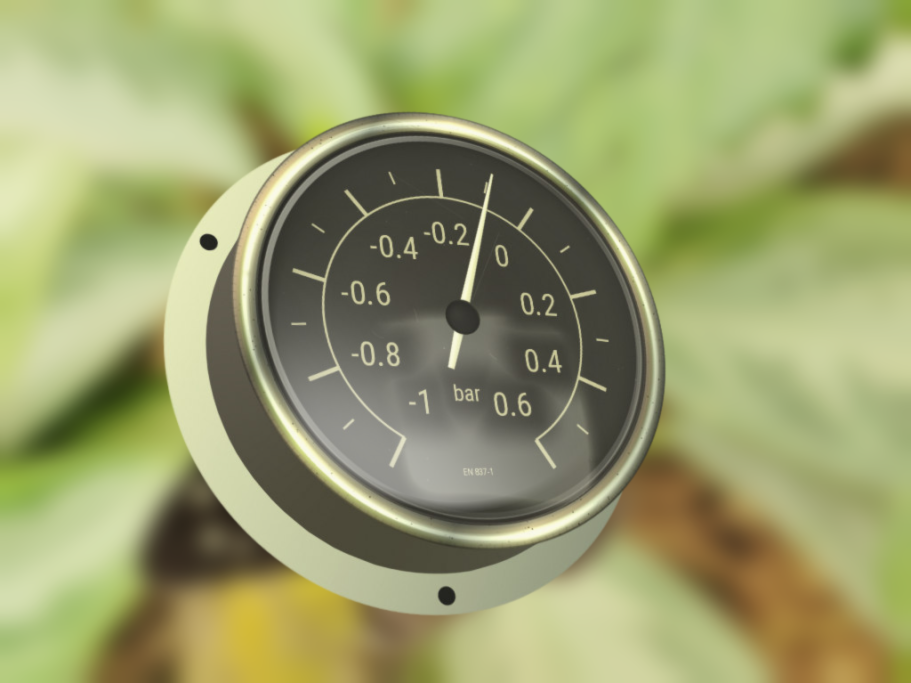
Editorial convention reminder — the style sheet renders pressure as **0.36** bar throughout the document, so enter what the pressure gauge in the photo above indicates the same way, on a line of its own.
**-0.1** bar
